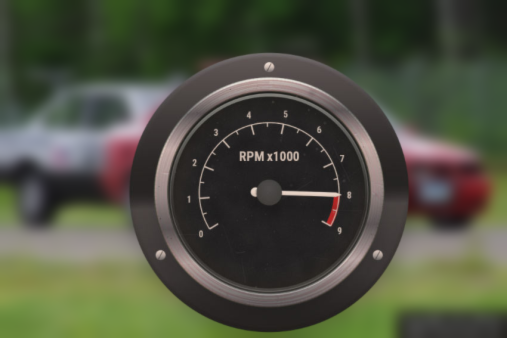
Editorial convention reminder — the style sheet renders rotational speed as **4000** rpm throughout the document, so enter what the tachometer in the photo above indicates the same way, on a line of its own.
**8000** rpm
